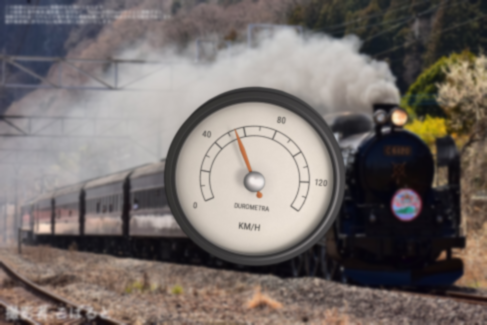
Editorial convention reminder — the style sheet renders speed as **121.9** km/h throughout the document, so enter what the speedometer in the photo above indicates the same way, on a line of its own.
**55** km/h
